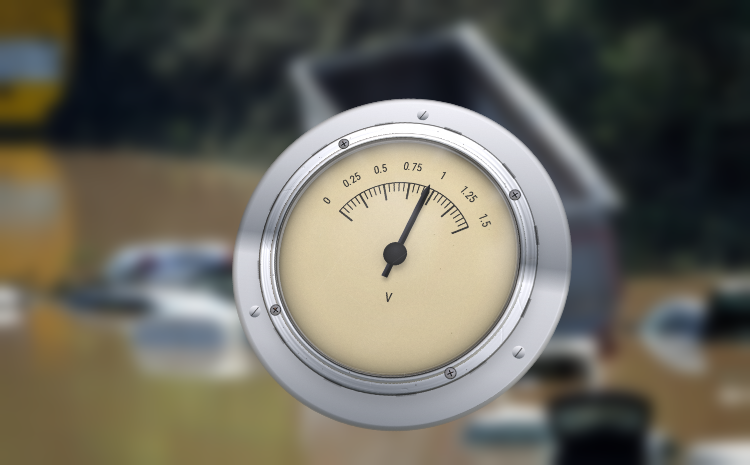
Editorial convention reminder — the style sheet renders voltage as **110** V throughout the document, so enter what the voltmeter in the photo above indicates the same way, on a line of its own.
**0.95** V
